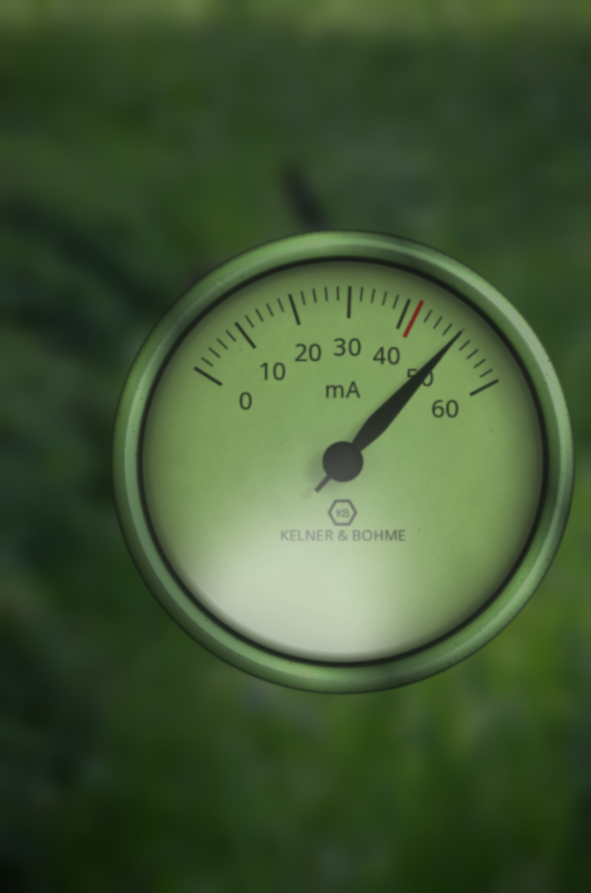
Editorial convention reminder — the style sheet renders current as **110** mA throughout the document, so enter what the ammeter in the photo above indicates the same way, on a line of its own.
**50** mA
